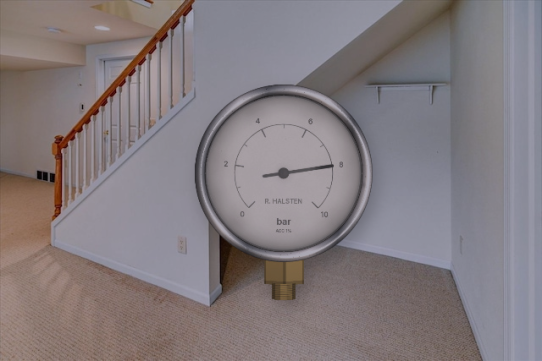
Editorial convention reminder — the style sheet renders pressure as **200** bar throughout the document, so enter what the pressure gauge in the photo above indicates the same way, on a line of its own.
**8** bar
